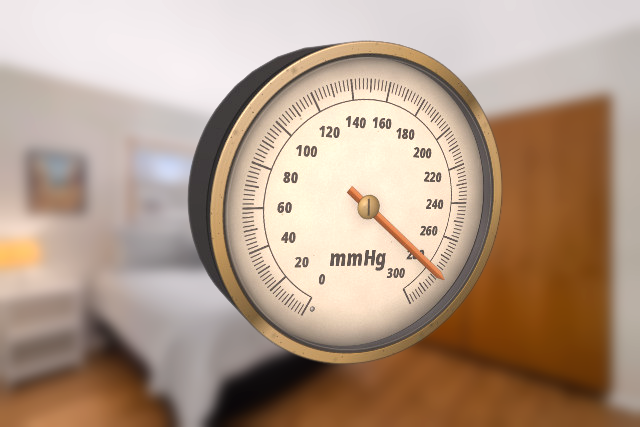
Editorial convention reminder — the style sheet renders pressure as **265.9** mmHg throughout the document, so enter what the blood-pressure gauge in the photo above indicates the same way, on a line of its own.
**280** mmHg
